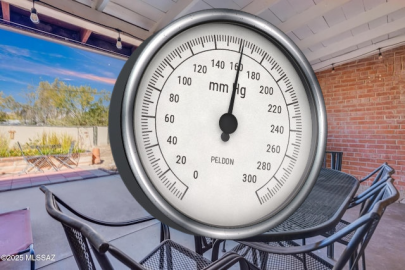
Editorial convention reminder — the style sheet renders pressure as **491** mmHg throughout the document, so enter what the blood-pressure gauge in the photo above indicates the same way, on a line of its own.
**160** mmHg
